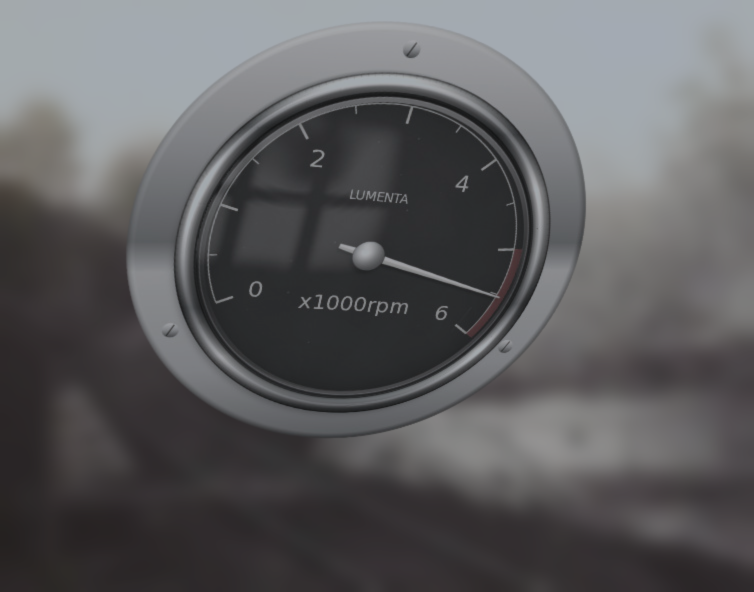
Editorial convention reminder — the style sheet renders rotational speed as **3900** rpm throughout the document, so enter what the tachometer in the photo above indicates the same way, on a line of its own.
**5500** rpm
